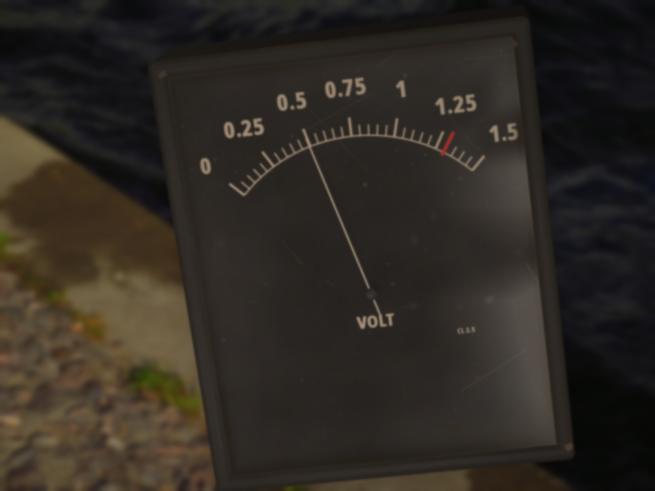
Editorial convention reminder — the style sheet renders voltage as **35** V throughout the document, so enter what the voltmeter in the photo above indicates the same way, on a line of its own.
**0.5** V
